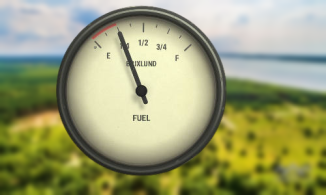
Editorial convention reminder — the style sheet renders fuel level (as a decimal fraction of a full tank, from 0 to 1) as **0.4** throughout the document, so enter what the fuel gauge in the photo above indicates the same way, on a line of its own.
**0.25**
